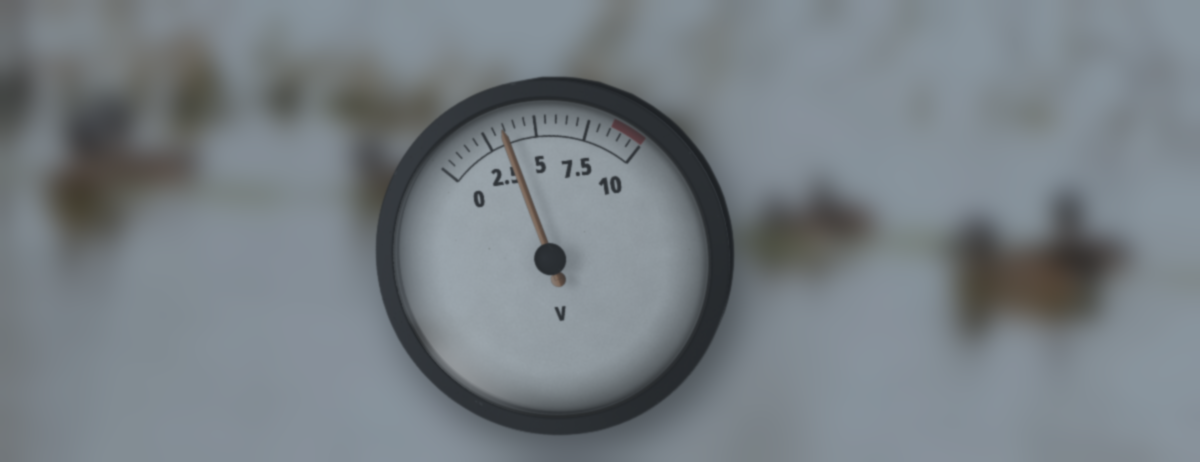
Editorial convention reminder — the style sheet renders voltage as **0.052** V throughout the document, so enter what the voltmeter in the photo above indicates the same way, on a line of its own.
**3.5** V
